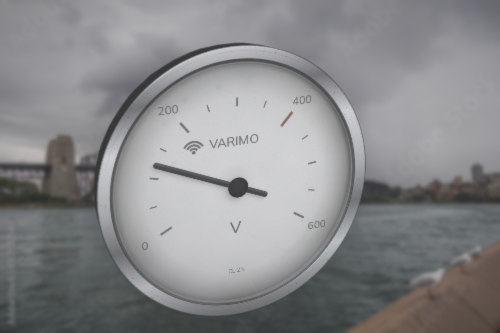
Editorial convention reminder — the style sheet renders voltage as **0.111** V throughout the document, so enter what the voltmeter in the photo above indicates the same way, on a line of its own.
**125** V
